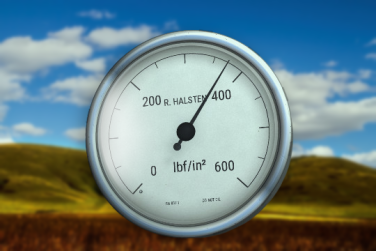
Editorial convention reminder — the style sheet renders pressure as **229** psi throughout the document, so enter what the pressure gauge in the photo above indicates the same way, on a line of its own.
**375** psi
